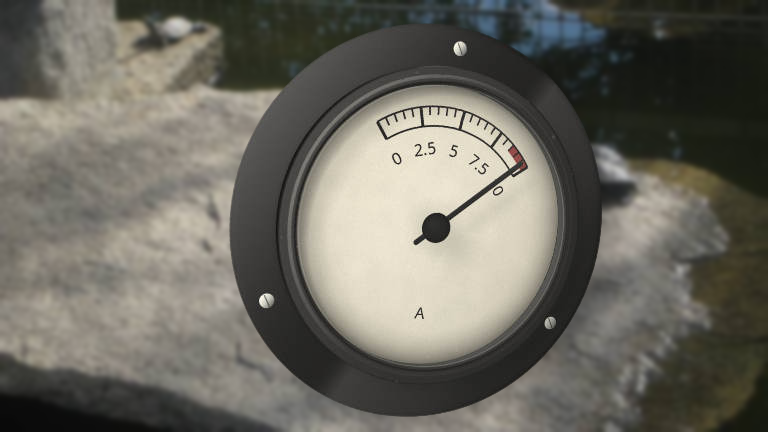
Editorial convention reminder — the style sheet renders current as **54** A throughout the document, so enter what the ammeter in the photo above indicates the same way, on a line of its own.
**9.5** A
